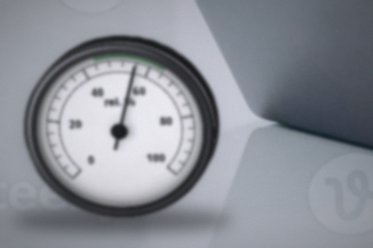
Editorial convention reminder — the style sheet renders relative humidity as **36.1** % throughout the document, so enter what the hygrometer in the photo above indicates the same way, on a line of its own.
**56** %
